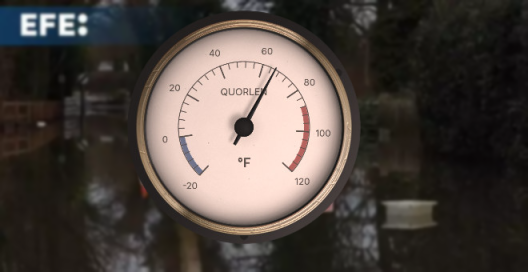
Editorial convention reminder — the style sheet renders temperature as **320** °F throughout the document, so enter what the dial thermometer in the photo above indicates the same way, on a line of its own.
**66** °F
